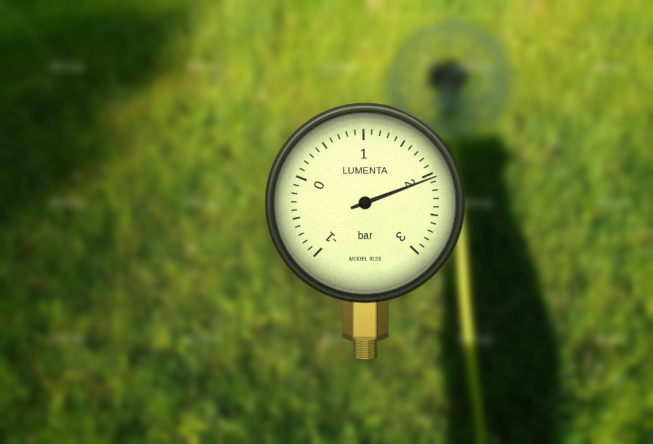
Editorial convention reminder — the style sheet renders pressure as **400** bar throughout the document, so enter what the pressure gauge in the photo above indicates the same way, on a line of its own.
**2.05** bar
